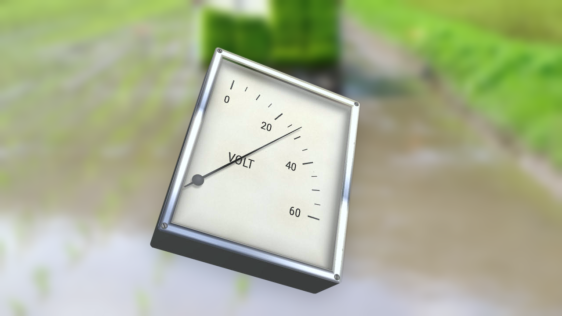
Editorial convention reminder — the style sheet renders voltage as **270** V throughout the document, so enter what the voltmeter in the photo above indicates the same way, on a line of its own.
**27.5** V
